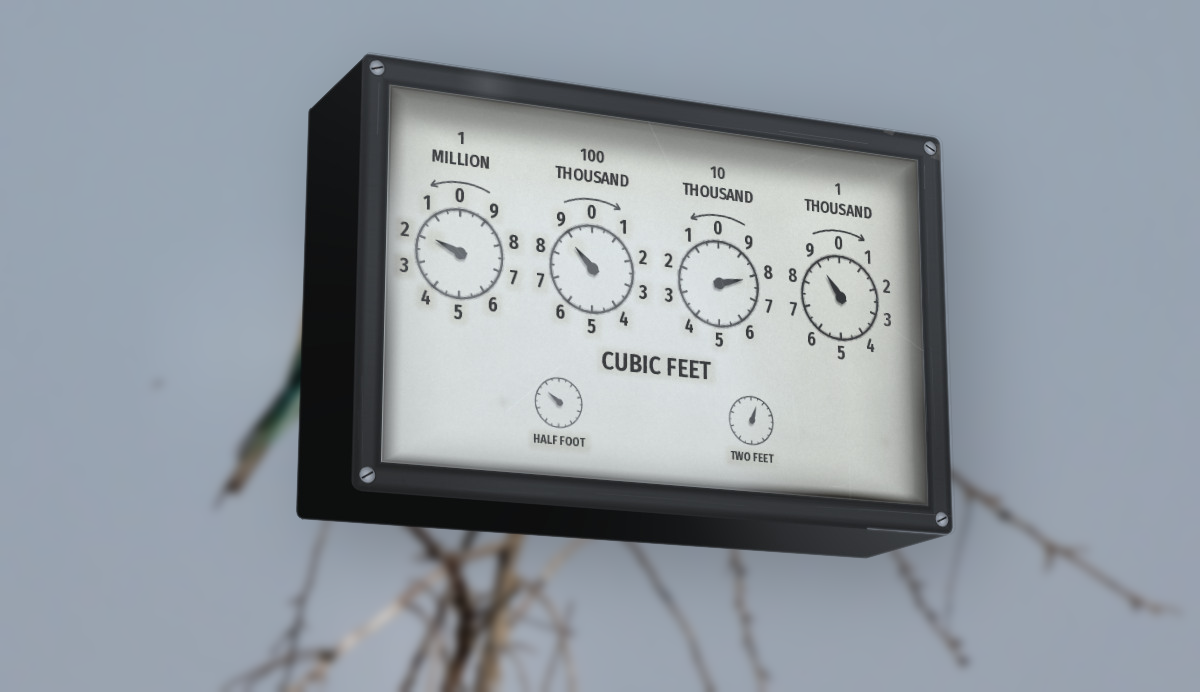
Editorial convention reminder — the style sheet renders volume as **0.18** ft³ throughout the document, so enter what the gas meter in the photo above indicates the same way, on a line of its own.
**187900** ft³
